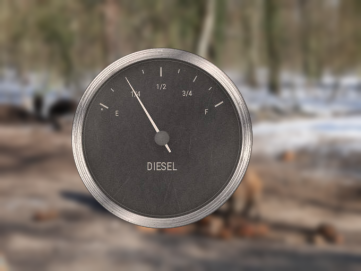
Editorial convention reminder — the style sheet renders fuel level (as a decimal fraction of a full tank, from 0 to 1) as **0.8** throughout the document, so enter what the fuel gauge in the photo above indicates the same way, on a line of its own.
**0.25**
